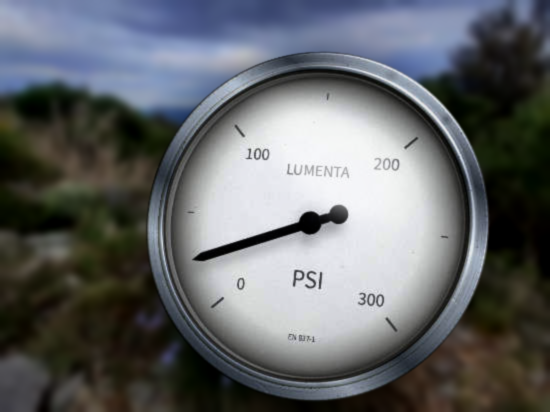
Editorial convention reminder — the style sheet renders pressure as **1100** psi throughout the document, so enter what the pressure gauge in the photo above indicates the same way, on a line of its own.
**25** psi
